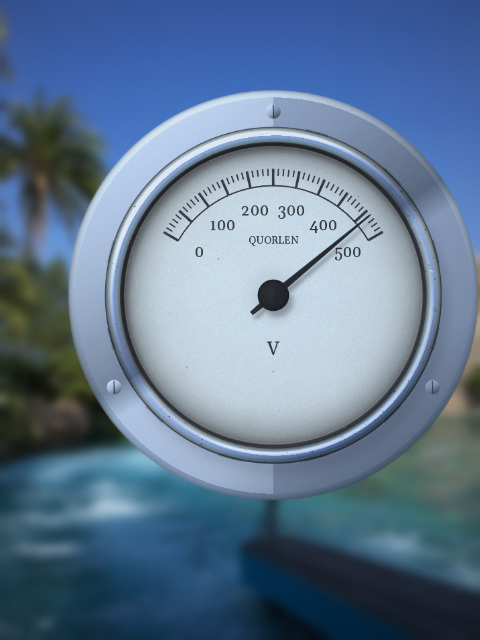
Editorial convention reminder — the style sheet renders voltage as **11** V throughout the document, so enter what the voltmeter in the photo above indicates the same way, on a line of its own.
**460** V
